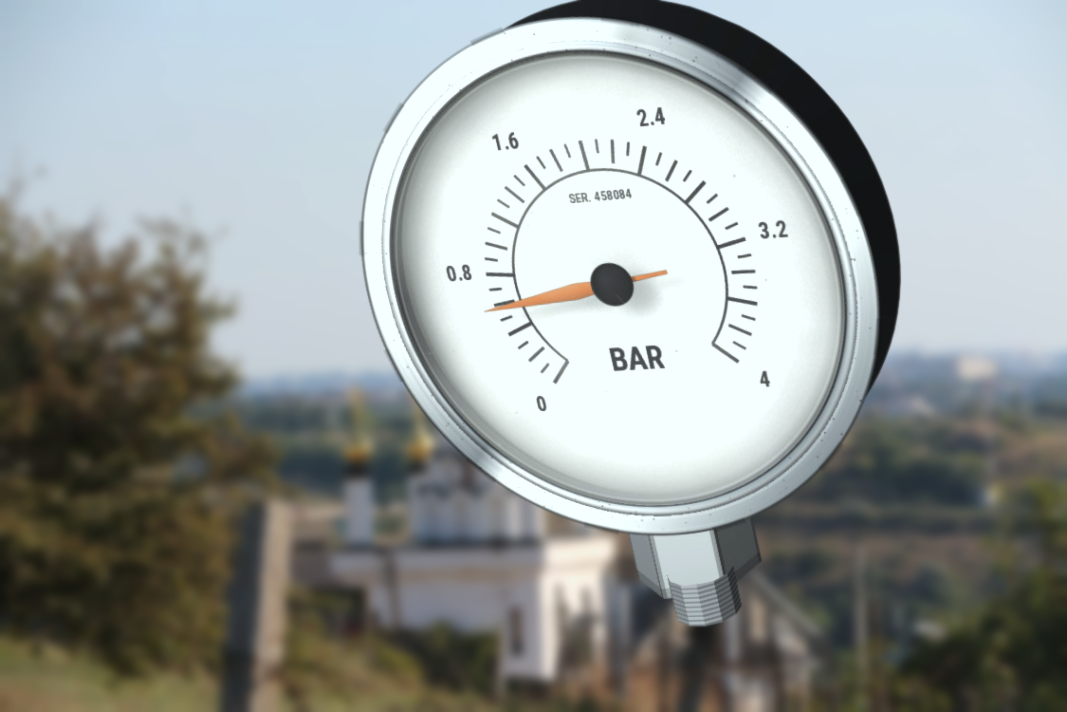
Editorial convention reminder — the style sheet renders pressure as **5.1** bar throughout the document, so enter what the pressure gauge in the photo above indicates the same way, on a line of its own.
**0.6** bar
